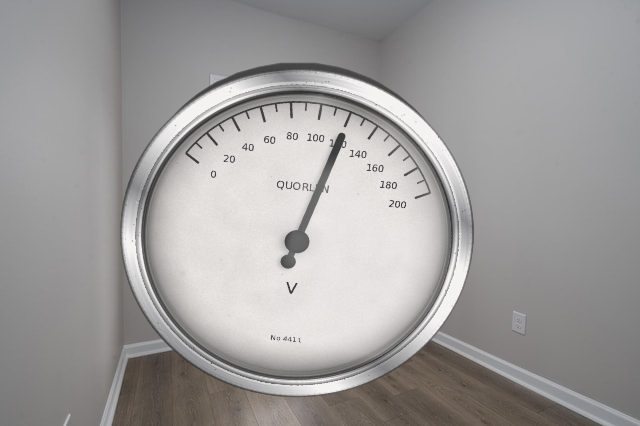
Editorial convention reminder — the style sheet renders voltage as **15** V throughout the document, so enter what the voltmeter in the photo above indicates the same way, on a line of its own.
**120** V
